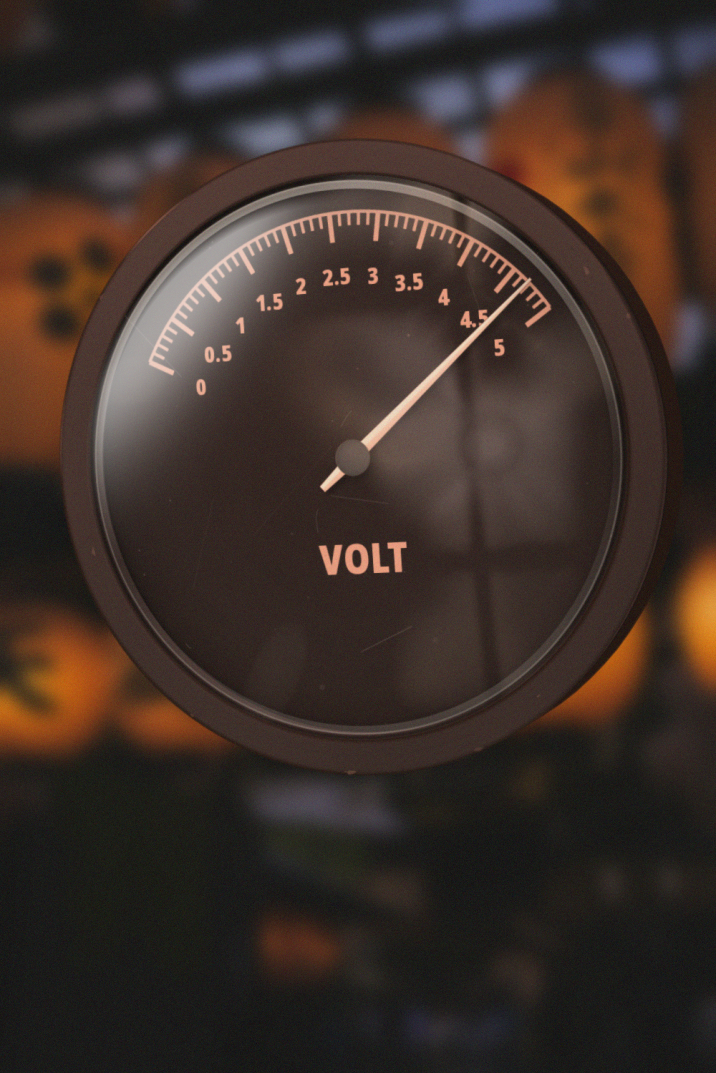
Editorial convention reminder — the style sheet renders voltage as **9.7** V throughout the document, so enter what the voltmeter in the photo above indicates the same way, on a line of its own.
**4.7** V
